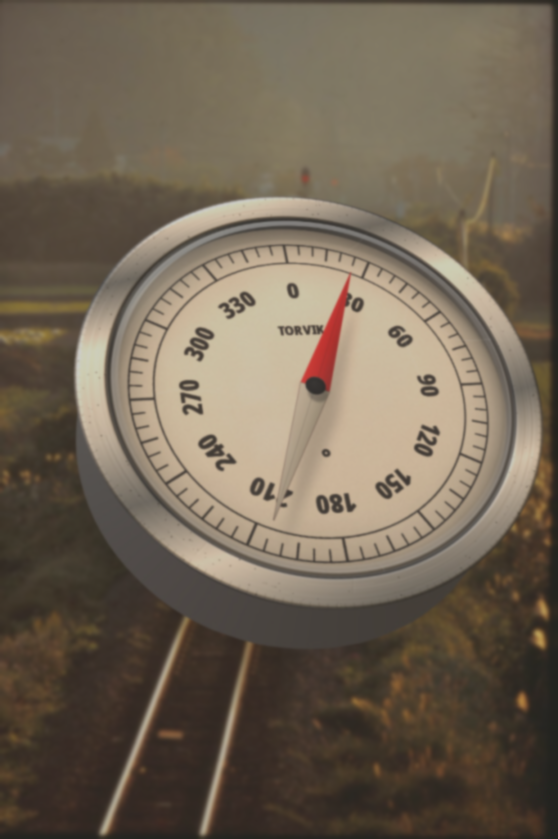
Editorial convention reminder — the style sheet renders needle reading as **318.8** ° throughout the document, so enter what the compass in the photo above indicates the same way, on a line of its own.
**25** °
